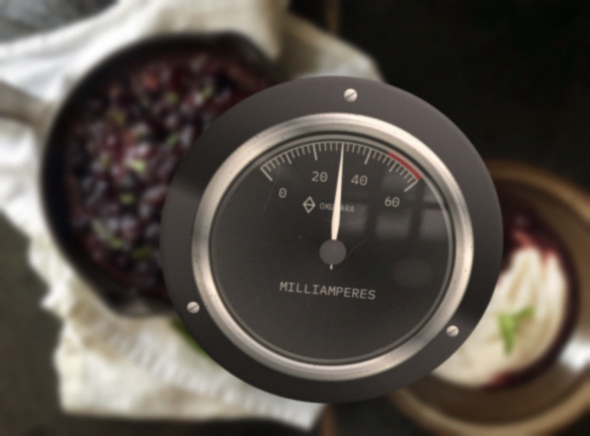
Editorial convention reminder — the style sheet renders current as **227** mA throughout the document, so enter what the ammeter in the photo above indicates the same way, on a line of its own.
**30** mA
